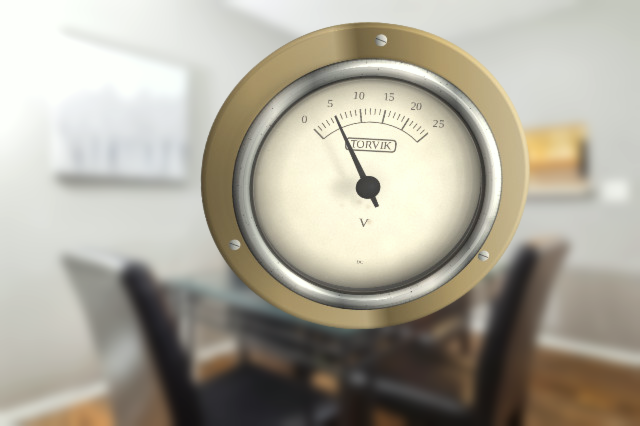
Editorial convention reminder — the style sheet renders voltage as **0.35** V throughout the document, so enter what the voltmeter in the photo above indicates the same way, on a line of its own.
**5** V
